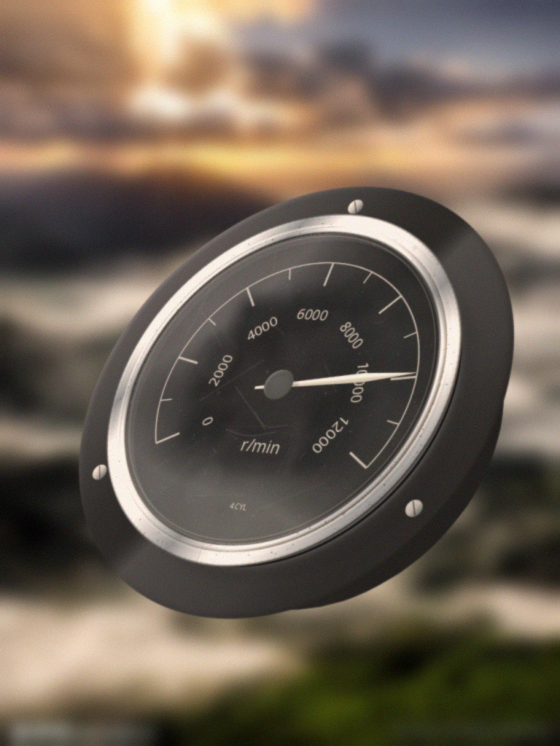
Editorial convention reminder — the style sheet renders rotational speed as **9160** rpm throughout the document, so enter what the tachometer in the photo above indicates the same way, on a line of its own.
**10000** rpm
